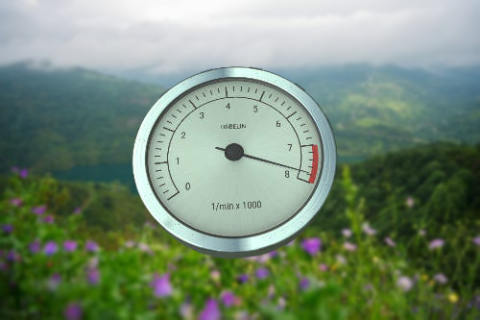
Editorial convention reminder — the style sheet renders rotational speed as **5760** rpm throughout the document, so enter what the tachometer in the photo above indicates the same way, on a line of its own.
**7800** rpm
